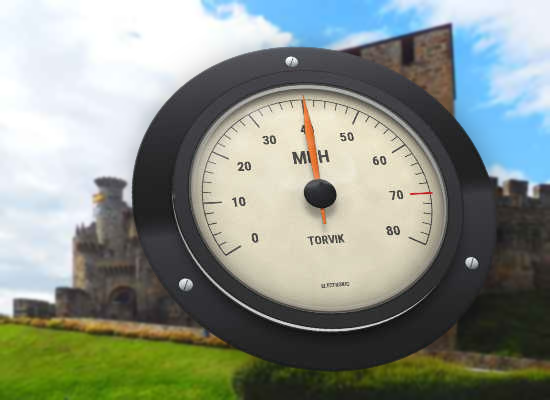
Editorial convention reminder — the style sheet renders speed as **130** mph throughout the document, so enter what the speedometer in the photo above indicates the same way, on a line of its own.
**40** mph
